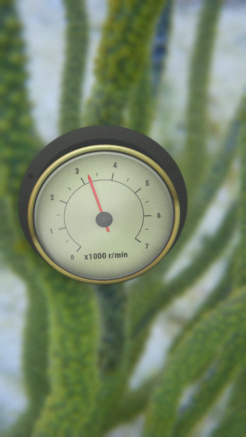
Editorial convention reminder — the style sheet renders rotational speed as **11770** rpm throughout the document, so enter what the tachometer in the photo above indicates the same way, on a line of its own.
**3250** rpm
